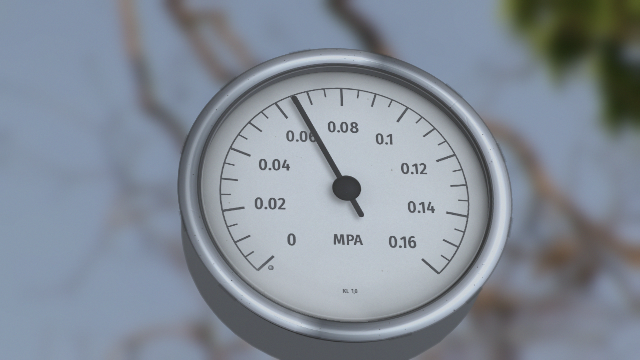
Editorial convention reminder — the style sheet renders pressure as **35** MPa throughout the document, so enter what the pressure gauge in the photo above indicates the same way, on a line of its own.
**0.065** MPa
